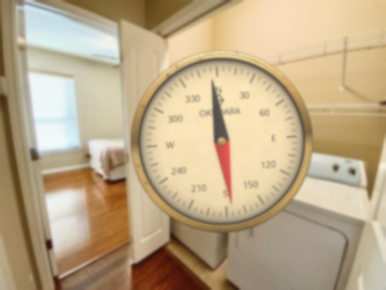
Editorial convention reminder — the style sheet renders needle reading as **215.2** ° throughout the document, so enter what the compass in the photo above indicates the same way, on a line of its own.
**175** °
